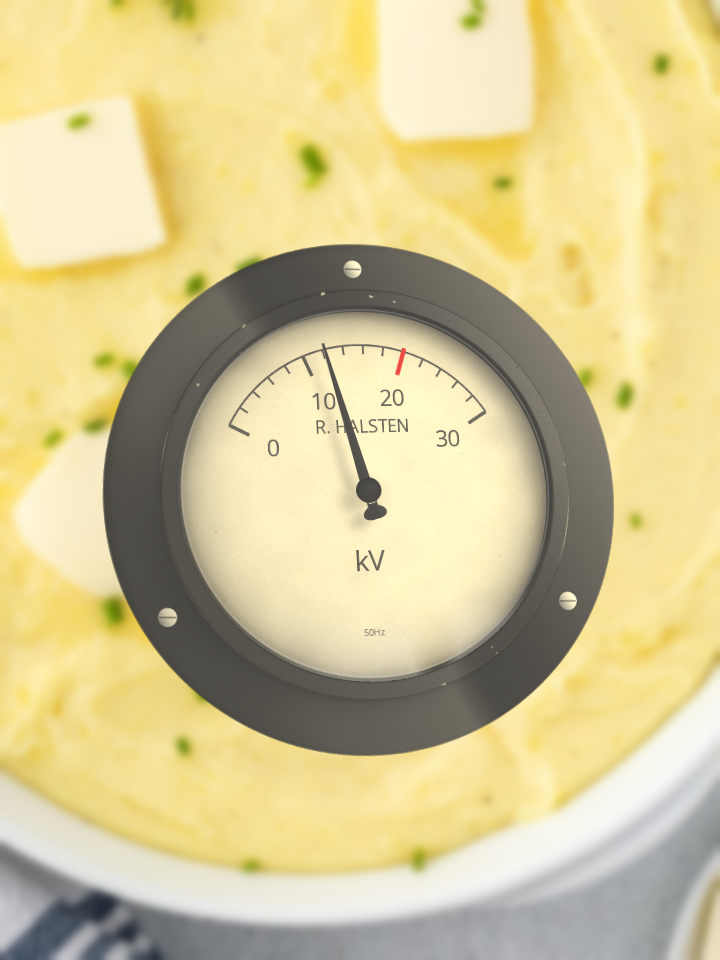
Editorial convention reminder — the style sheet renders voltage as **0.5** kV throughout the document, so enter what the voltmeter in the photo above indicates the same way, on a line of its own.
**12** kV
